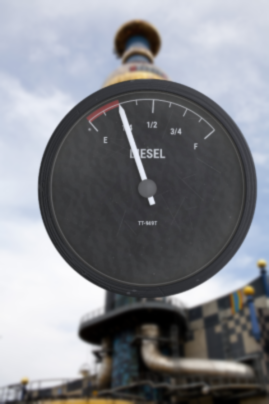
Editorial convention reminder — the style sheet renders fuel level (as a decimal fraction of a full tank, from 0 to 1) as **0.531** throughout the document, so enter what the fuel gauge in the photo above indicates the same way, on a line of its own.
**0.25**
